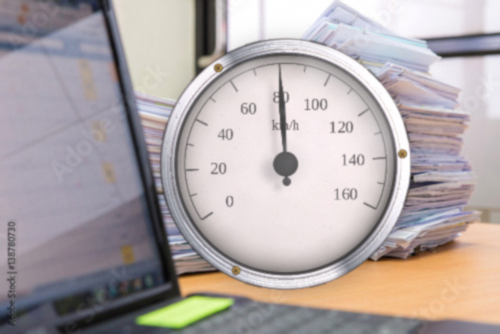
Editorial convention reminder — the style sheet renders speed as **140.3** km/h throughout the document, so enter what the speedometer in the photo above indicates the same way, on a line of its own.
**80** km/h
